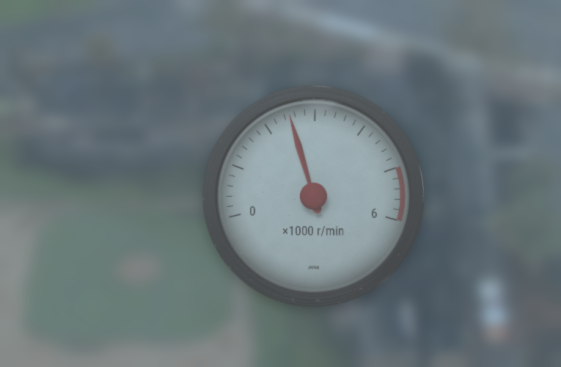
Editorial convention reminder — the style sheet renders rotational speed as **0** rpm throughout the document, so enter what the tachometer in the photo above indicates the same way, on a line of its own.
**2500** rpm
